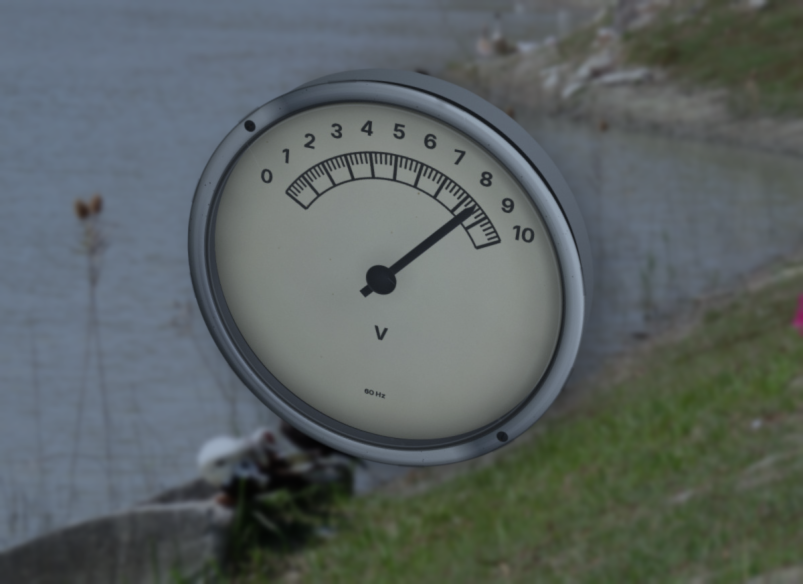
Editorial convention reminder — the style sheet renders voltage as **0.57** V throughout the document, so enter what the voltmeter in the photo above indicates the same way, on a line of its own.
**8.4** V
